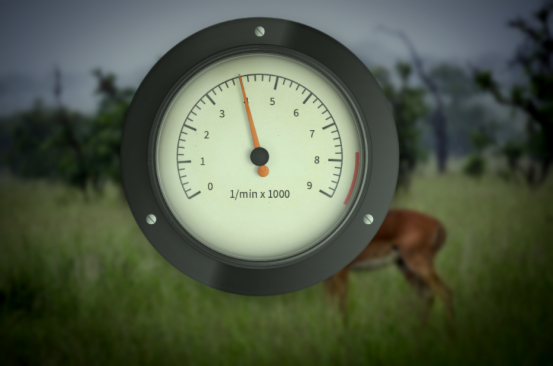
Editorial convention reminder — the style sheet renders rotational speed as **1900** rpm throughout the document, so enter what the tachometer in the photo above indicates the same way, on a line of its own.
**4000** rpm
